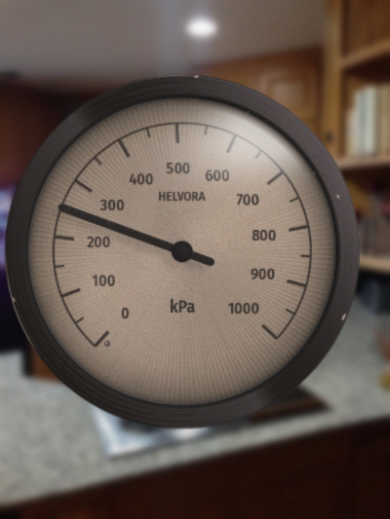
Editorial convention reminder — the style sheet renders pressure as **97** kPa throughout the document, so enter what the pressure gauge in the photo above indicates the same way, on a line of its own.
**250** kPa
